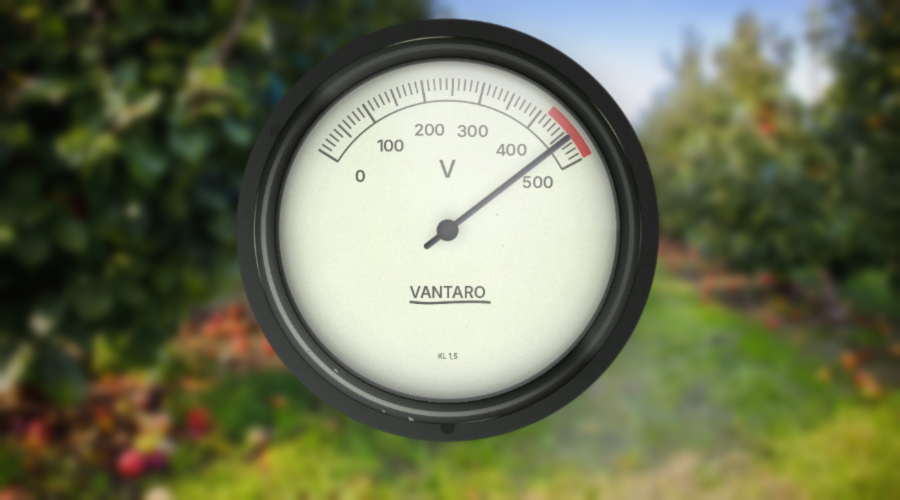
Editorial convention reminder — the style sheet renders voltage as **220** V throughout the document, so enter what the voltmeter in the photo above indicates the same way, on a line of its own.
**460** V
